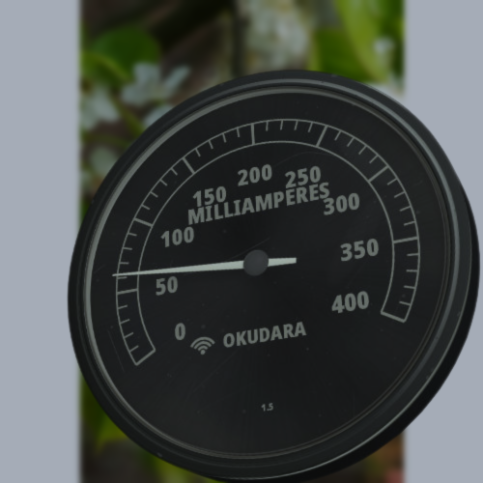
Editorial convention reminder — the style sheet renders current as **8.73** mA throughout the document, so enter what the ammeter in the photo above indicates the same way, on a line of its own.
**60** mA
